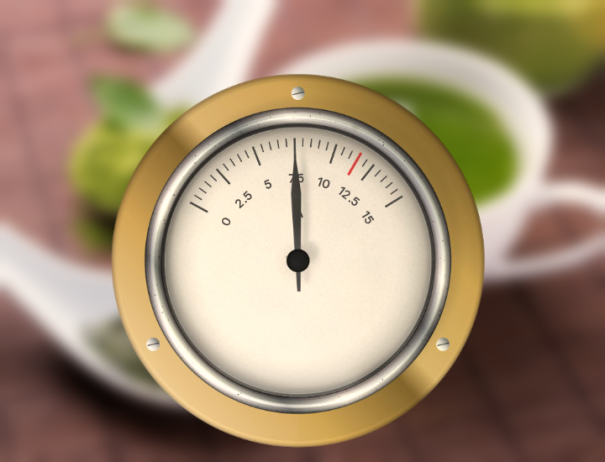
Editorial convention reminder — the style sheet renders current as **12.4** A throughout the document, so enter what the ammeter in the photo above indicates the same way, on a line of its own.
**7.5** A
